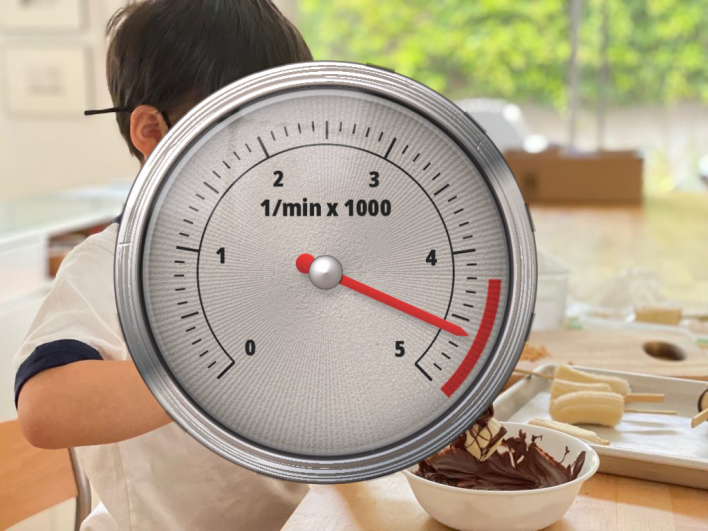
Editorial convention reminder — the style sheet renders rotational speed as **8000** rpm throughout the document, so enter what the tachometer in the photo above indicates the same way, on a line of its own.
**4600** rpm
